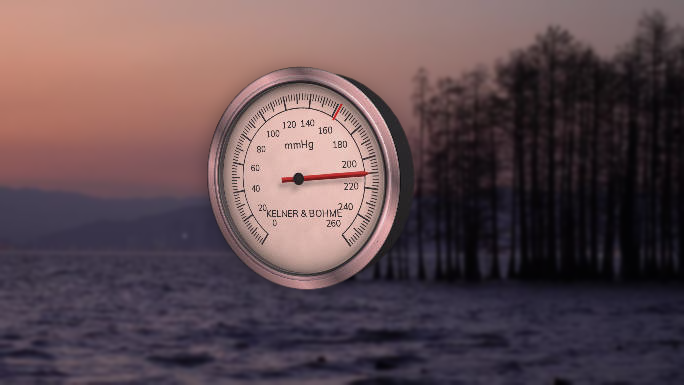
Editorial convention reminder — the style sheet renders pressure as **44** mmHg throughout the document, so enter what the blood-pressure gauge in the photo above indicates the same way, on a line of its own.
**210** mmHg
